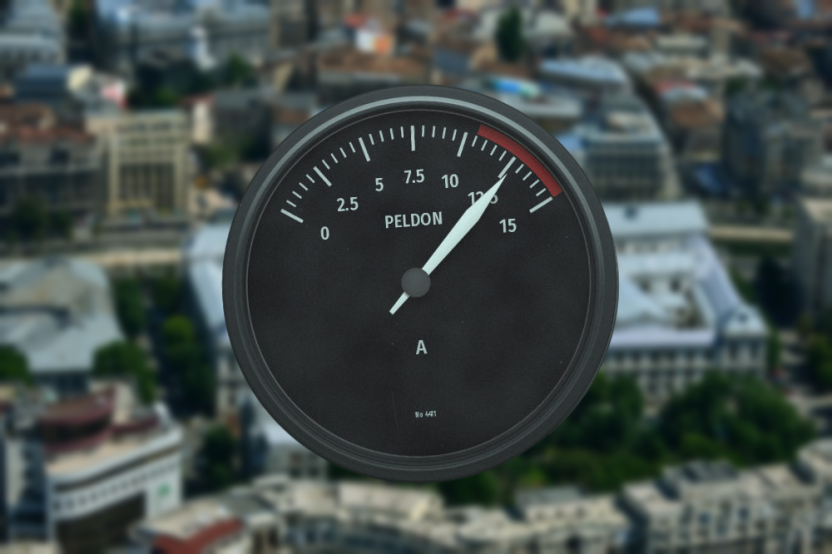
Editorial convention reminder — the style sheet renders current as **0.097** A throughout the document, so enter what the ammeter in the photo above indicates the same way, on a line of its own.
**12.75** A
